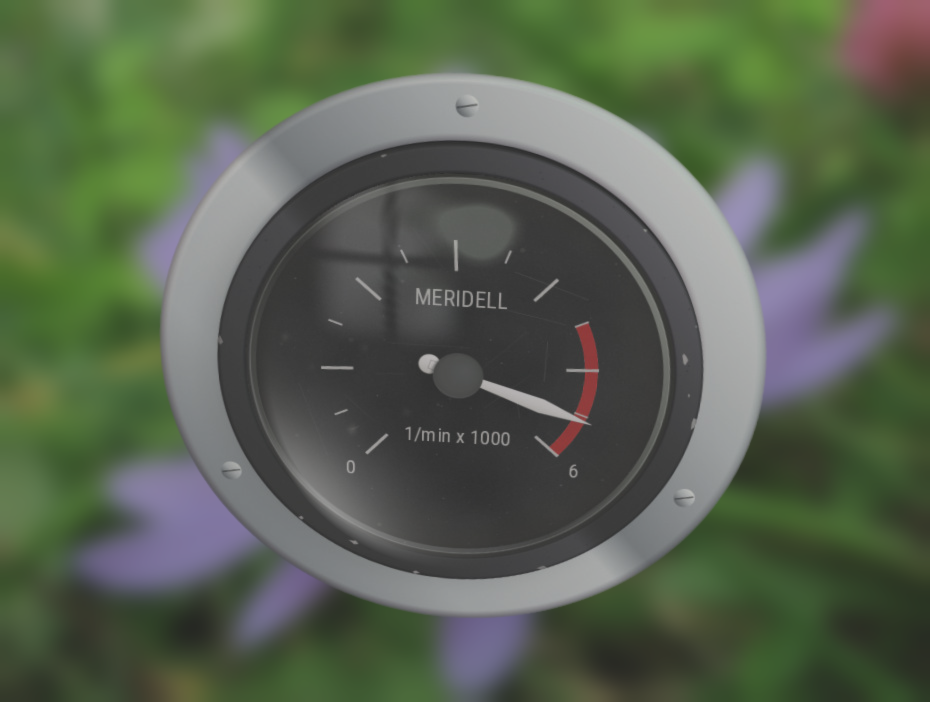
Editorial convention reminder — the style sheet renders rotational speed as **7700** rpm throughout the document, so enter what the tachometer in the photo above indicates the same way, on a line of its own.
**5500** rpm
